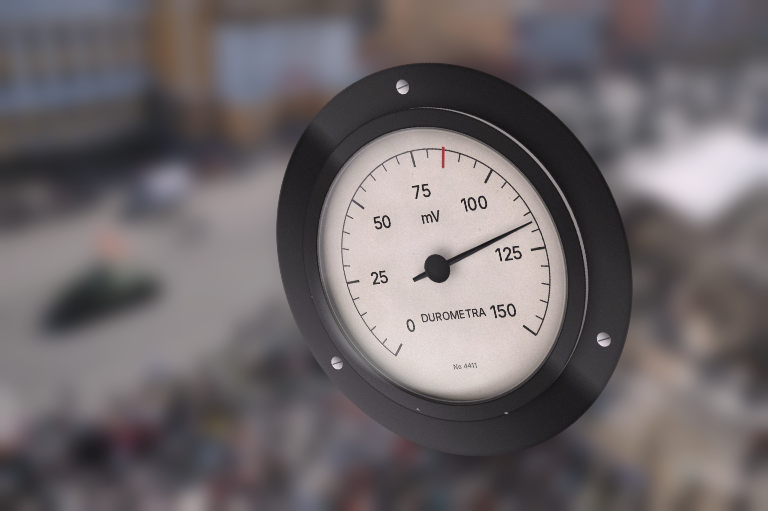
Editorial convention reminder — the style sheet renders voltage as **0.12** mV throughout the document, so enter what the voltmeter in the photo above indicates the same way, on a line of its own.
**117.5** mV
